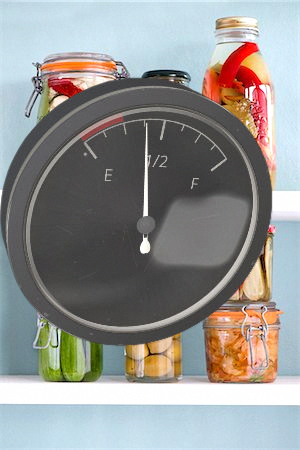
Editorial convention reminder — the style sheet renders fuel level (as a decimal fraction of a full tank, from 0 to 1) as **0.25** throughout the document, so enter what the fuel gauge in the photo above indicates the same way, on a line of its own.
**0.375**
